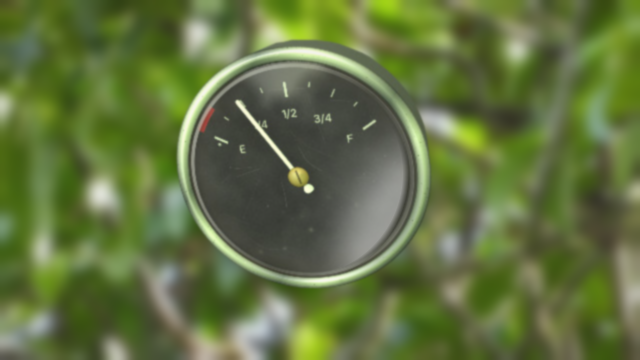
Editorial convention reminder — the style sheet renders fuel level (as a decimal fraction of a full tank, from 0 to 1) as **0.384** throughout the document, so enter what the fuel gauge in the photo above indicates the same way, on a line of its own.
**0.25**
